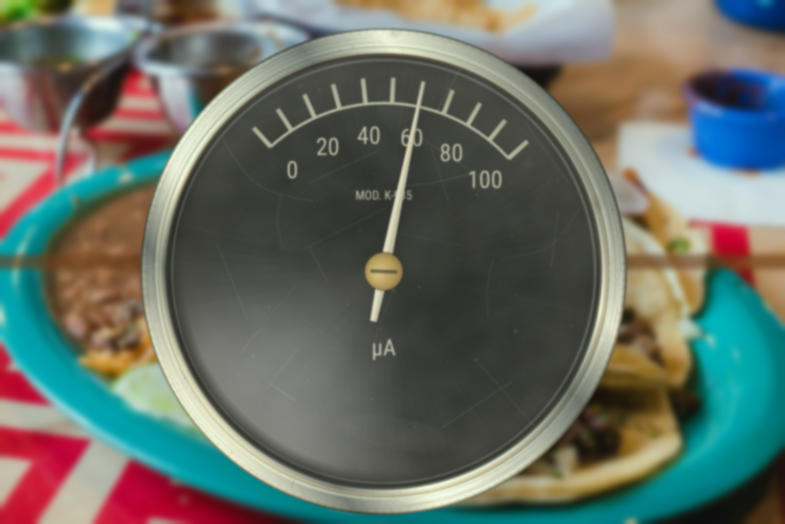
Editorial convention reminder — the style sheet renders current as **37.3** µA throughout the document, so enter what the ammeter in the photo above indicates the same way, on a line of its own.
**60** µA
